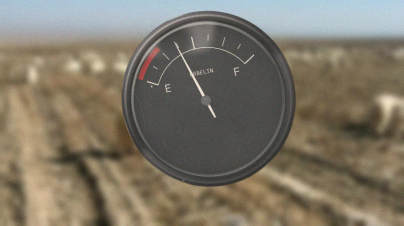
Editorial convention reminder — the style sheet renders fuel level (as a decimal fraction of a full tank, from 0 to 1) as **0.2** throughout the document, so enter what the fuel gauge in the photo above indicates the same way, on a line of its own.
**0.375**
